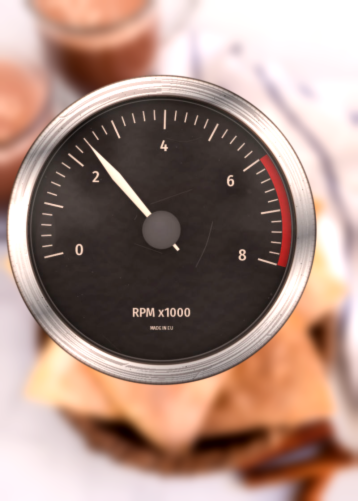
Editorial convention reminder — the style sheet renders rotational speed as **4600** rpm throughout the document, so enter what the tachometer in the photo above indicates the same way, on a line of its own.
**2400** rpm
